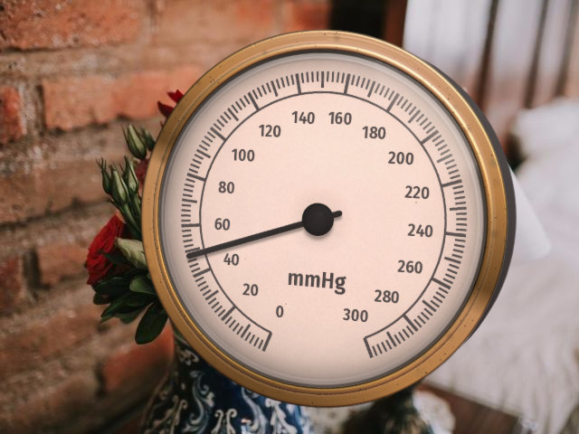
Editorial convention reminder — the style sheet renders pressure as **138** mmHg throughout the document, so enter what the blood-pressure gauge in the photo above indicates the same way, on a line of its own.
**48** mmHg
